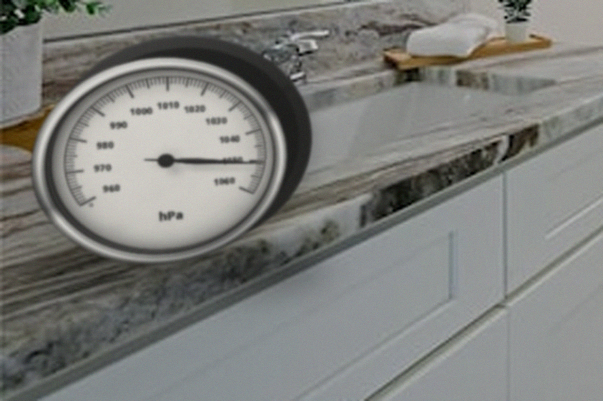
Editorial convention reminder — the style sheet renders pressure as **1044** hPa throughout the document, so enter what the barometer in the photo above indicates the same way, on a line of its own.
**1050** hPa
